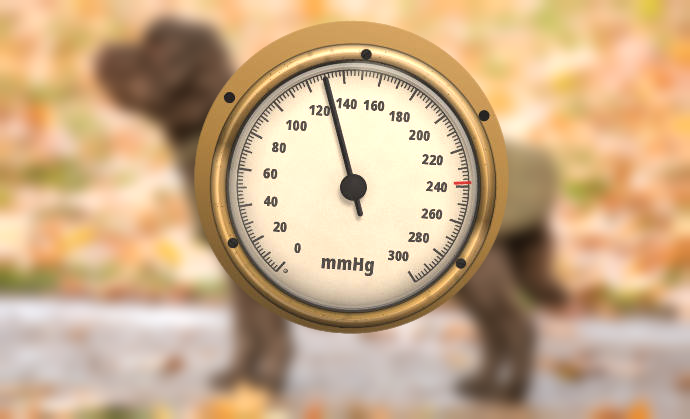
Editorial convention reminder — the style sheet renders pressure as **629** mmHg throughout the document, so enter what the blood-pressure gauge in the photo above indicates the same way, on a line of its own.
**130** mmHg
